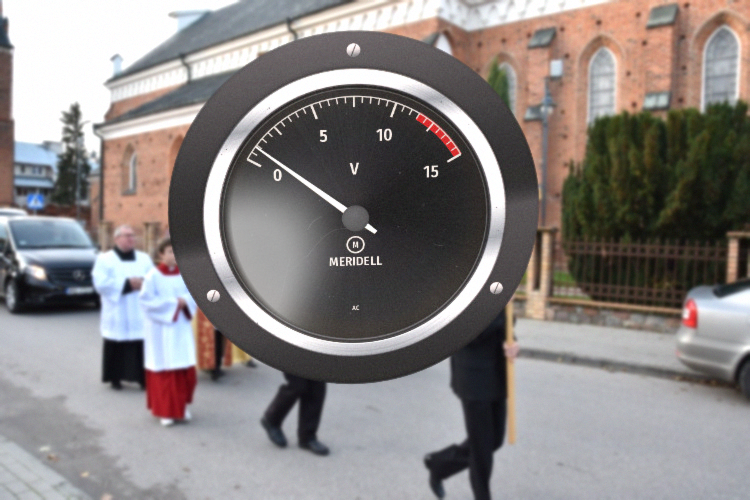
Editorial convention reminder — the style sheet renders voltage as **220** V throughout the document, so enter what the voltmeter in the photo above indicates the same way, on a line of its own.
**1** V
